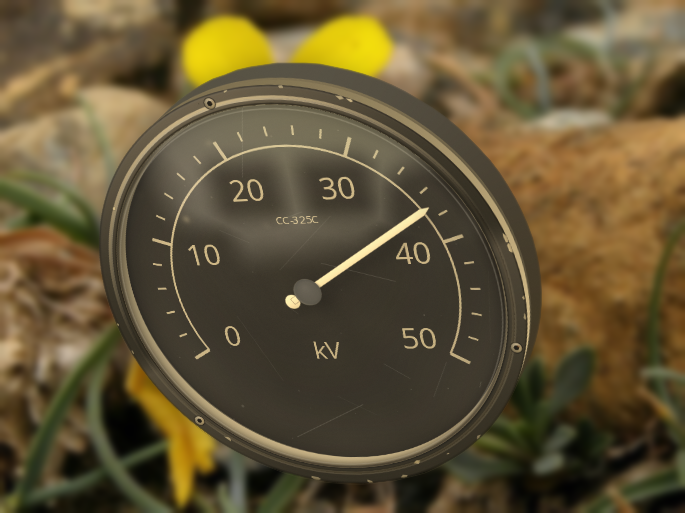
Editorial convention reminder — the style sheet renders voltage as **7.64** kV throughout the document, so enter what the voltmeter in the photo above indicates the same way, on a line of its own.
**37** kV
